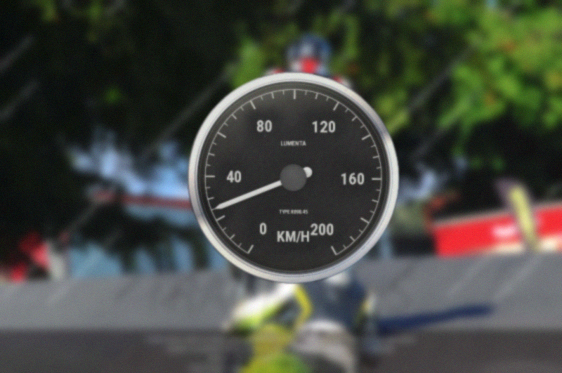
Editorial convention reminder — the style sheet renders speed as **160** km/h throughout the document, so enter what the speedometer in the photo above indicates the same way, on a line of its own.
**25** km/h
